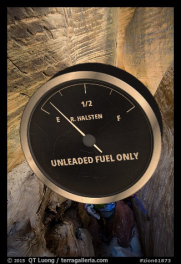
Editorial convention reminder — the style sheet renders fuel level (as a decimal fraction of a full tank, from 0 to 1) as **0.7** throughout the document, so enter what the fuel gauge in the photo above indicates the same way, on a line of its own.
**0.125**
